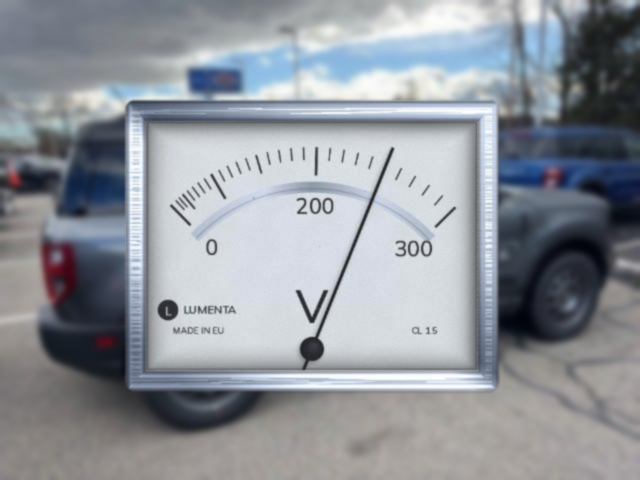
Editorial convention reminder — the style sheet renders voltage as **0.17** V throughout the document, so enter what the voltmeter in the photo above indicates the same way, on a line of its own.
**250** V
